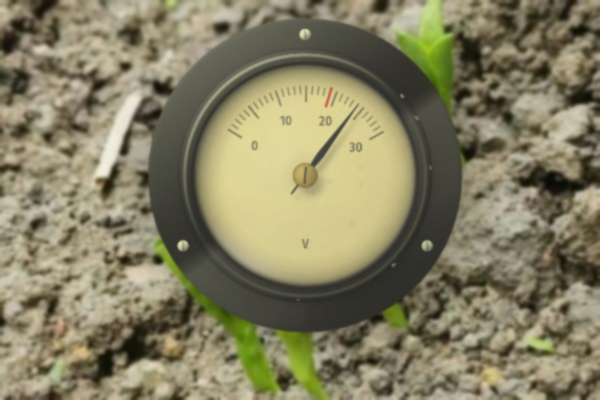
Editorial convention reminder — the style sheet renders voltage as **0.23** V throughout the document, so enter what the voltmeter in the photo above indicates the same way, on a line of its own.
**24** V
